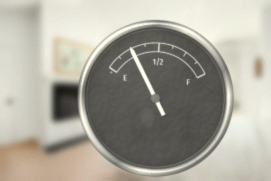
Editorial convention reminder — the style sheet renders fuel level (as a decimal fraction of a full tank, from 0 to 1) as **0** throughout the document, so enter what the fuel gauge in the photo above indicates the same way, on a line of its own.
**0.25**
